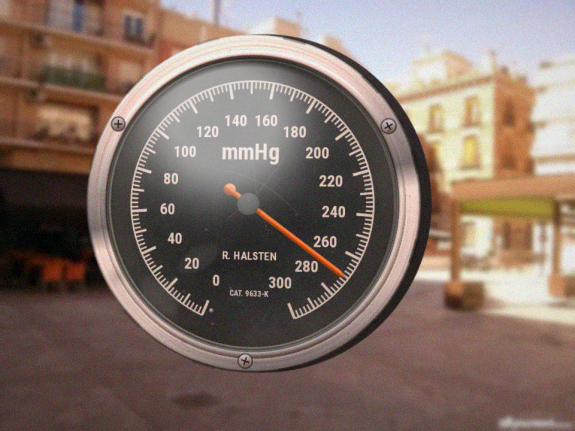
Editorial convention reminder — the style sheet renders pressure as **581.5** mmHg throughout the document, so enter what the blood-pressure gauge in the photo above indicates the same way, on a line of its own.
**270** mmHg
